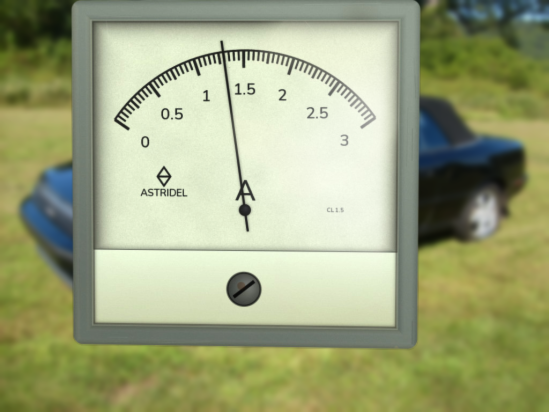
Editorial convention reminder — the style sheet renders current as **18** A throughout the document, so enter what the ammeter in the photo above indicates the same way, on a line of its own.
**1.3** A
